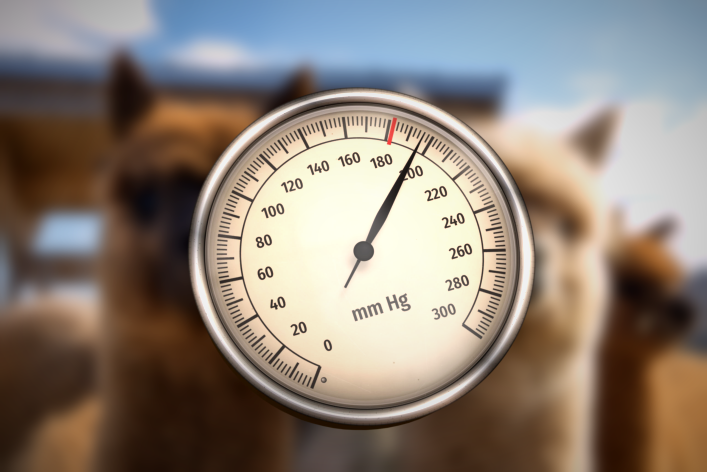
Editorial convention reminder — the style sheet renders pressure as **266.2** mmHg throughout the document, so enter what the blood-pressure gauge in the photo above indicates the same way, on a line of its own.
**196** mmHg
